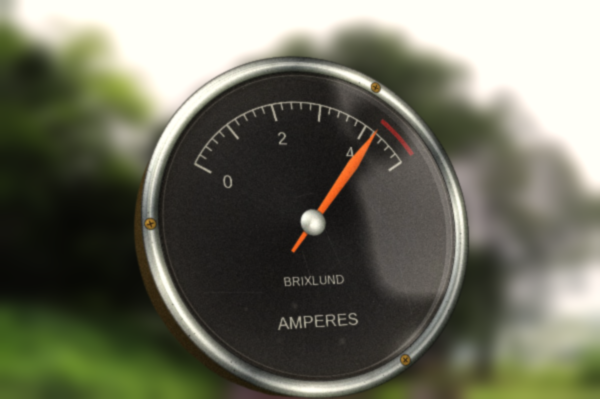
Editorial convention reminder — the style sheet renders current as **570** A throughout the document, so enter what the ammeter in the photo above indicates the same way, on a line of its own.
**4.2** A
